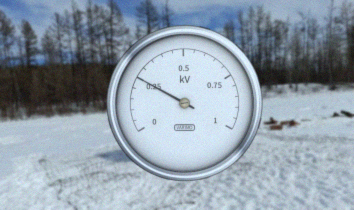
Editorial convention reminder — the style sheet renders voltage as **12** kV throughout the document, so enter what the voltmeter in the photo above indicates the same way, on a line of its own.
**0.25** kV
